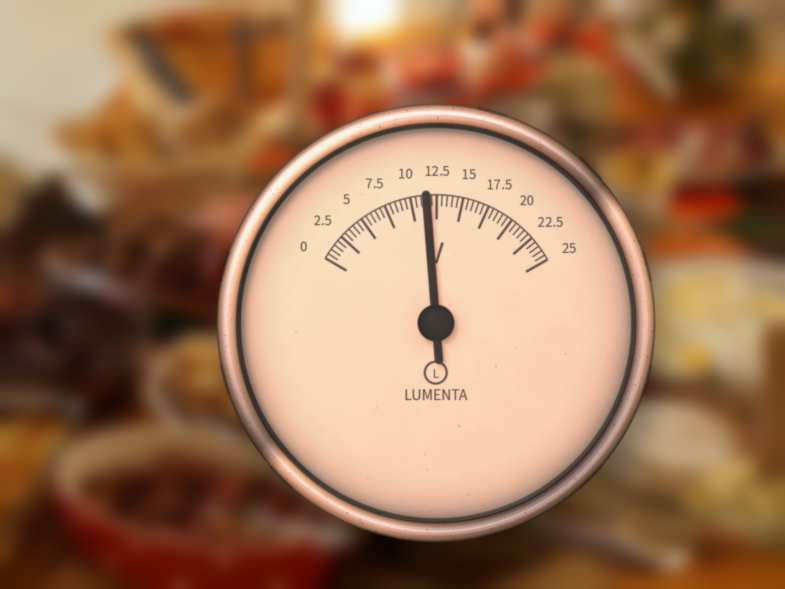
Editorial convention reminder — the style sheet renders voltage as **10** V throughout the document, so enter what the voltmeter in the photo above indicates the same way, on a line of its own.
**11.5** V
